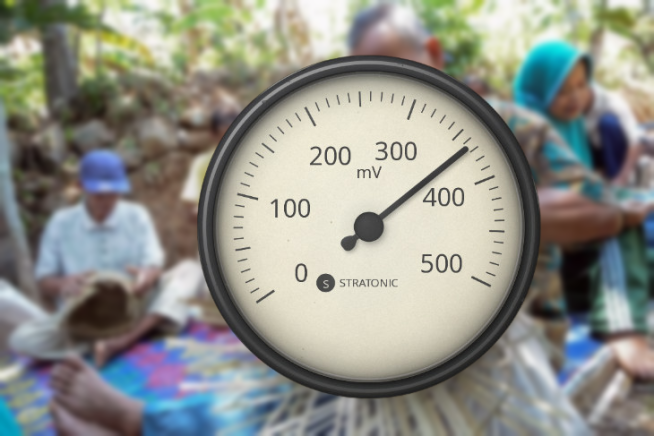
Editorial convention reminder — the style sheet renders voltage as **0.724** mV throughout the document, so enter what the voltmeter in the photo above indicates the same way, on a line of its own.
**365** mV
